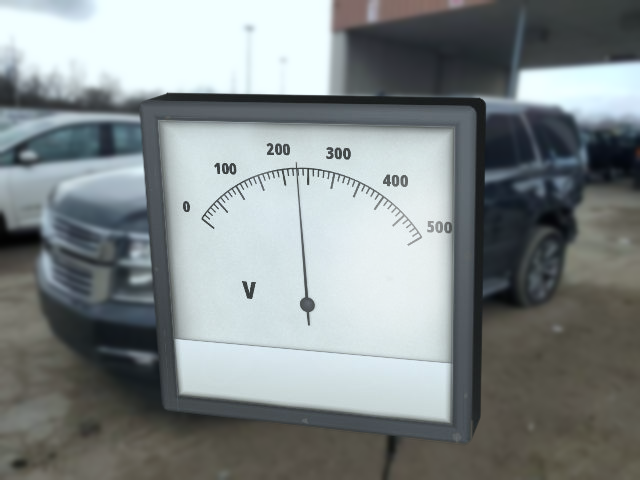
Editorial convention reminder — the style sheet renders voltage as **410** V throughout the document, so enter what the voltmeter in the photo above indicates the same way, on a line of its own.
**230** V
